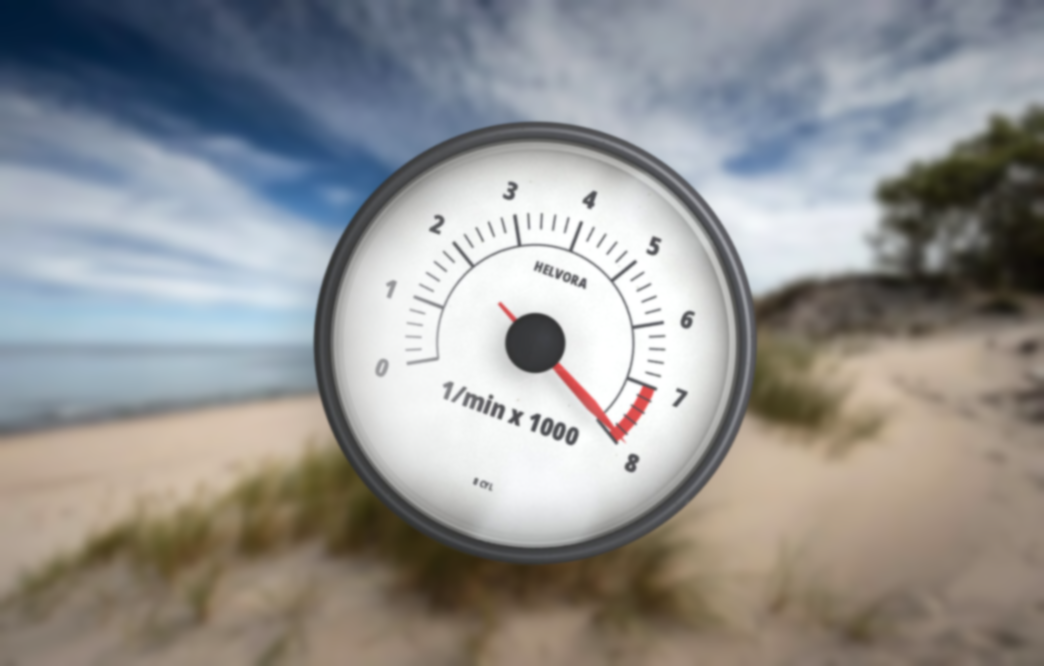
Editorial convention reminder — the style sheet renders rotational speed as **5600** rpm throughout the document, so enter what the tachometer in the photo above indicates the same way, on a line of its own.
**7900** rpm
